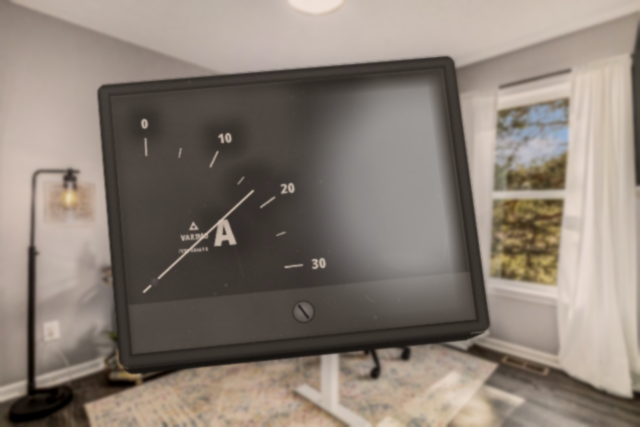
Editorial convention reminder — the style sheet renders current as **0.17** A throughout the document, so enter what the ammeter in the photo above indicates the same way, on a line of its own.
**17.5** A
